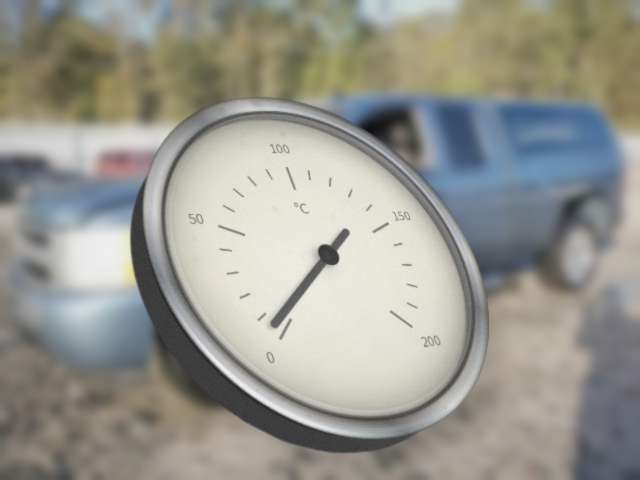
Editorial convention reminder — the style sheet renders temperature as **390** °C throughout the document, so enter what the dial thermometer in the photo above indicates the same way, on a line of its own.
**5** °C
